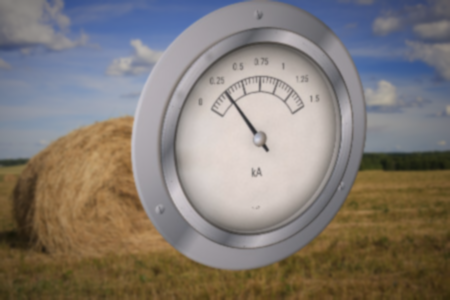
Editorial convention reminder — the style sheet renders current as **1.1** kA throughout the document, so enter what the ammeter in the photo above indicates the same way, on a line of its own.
**0.25** kA
